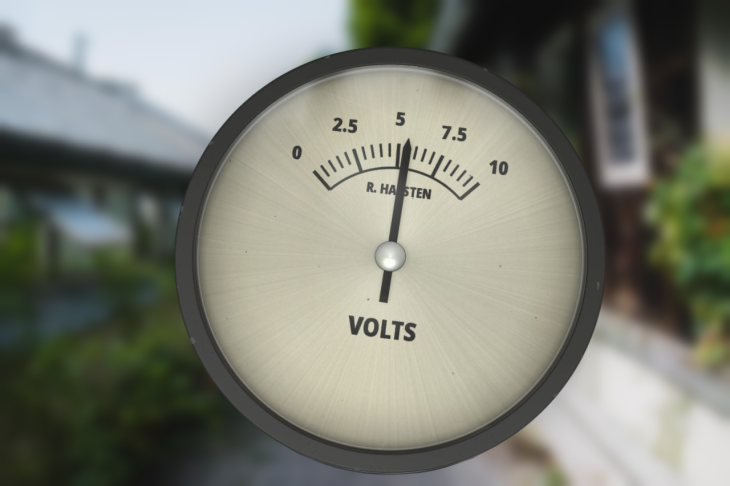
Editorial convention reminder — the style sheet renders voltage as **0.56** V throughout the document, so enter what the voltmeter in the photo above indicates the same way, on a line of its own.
**5.5** V
